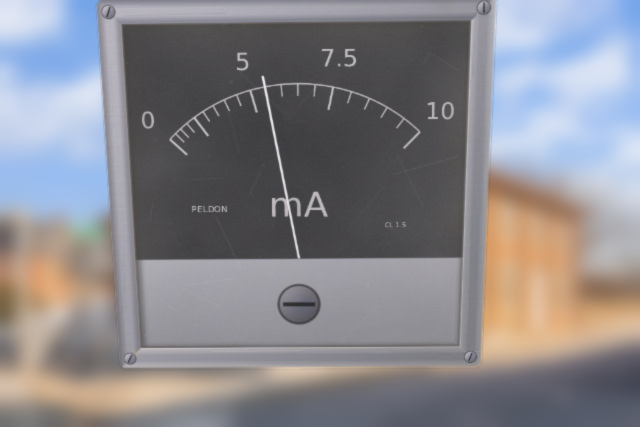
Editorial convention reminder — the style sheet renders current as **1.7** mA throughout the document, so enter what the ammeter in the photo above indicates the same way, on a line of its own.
**5.5** mA
